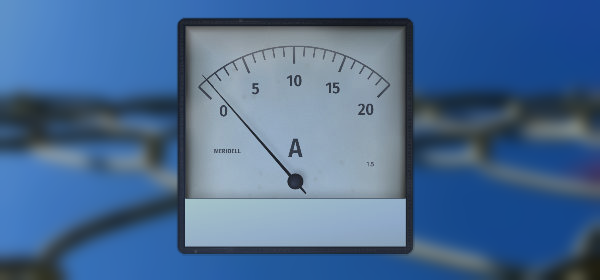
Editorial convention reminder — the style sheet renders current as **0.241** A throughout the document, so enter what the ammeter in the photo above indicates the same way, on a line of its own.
**1** A
